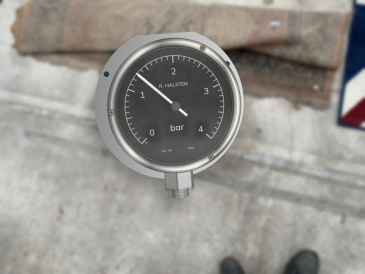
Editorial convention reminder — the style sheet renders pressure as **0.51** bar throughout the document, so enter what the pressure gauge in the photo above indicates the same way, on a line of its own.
**1.3** bar
